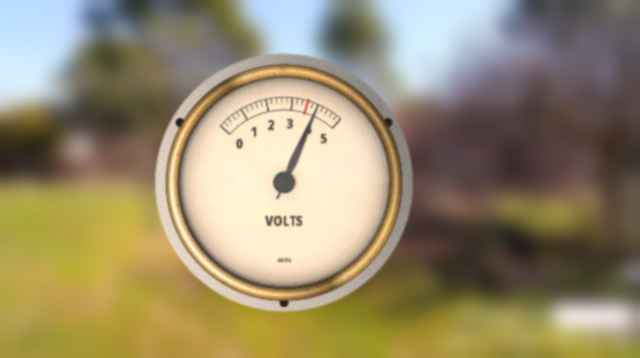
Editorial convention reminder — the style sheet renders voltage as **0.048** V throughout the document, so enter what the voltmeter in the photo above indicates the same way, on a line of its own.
**4** V
